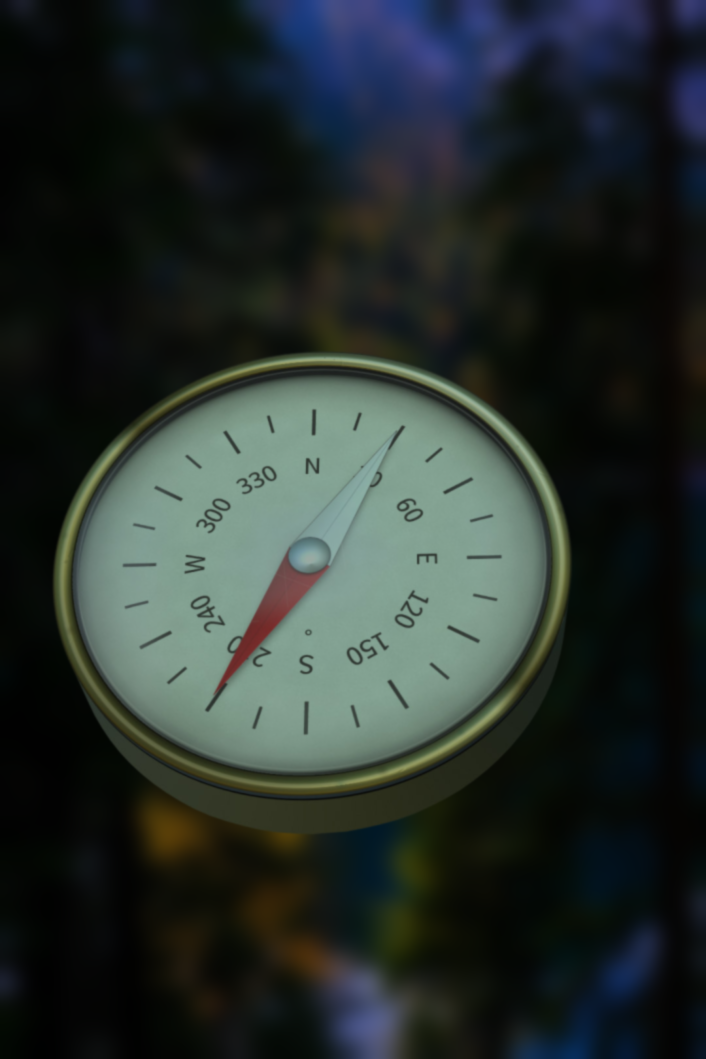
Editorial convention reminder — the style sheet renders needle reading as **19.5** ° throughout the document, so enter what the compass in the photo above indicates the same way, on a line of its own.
**210** °
